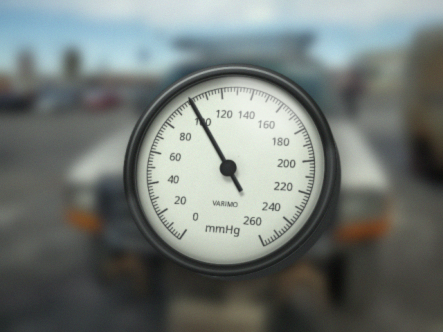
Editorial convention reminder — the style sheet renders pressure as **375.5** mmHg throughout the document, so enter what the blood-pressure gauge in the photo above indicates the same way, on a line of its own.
**100** mmHg
